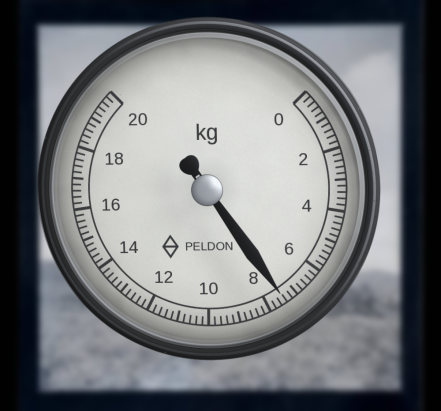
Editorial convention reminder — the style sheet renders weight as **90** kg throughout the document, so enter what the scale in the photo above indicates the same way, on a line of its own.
**7.4** kg
